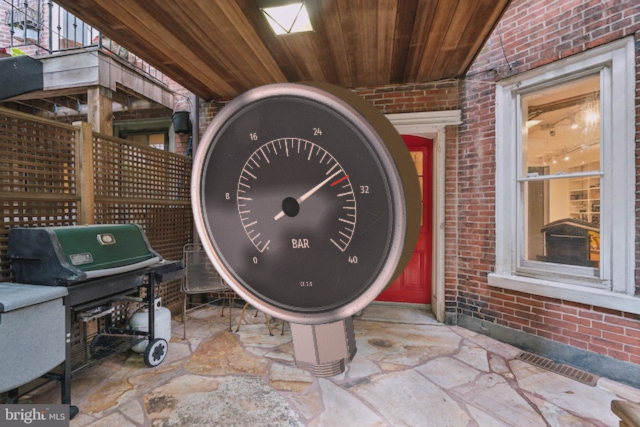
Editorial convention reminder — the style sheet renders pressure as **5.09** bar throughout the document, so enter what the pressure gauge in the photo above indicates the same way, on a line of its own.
**29** bar
